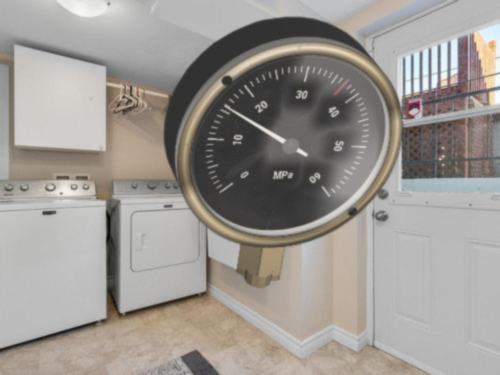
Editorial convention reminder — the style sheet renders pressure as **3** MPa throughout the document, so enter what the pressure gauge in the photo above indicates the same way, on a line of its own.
**16** MPa
